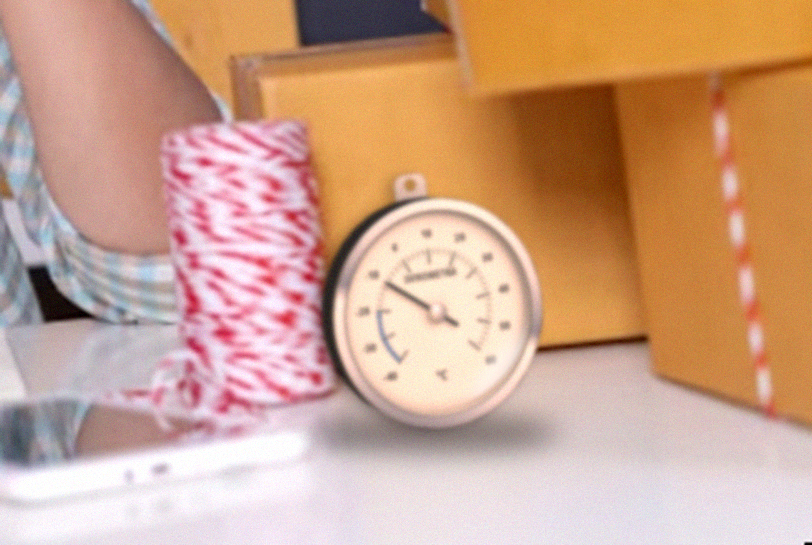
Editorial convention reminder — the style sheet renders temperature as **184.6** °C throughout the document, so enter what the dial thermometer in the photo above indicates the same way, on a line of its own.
**-10** °C
